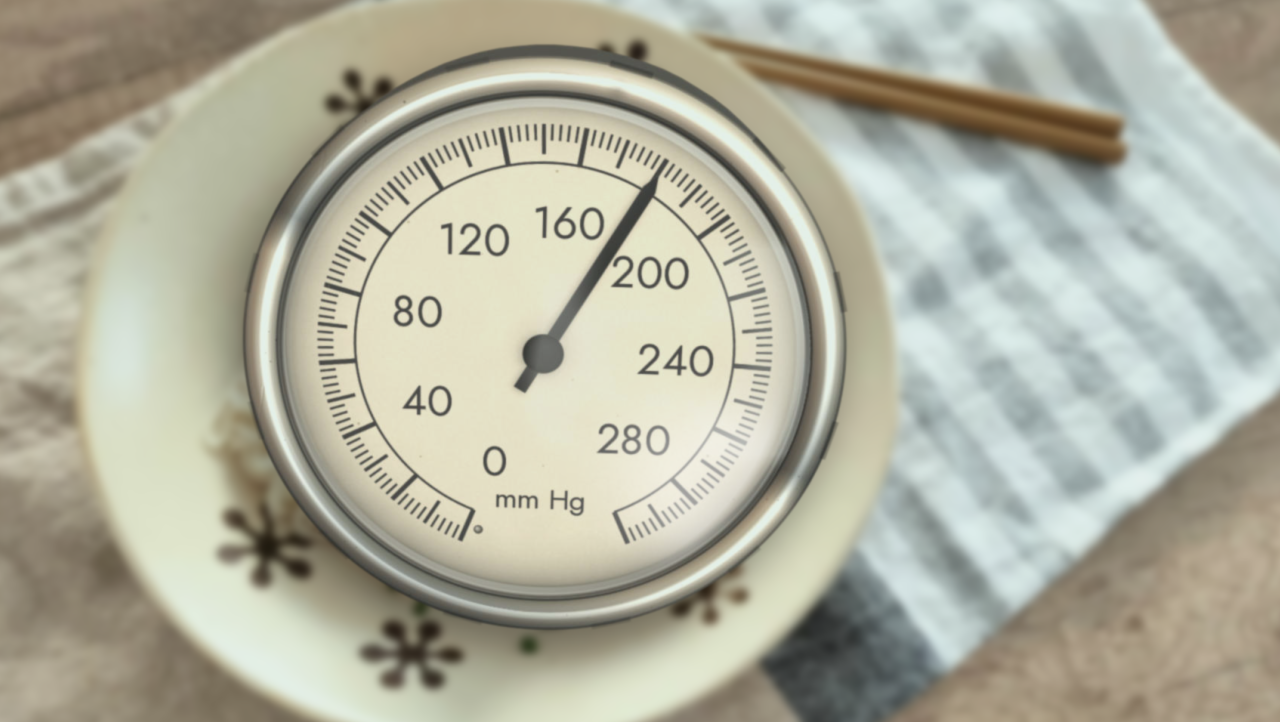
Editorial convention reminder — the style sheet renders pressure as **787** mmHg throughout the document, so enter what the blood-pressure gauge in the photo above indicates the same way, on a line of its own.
**180** mmHg
